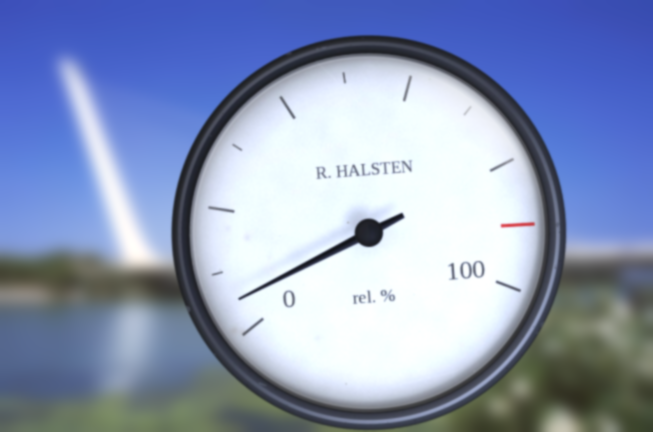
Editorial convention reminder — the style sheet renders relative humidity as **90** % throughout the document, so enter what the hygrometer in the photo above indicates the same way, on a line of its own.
**5** %
